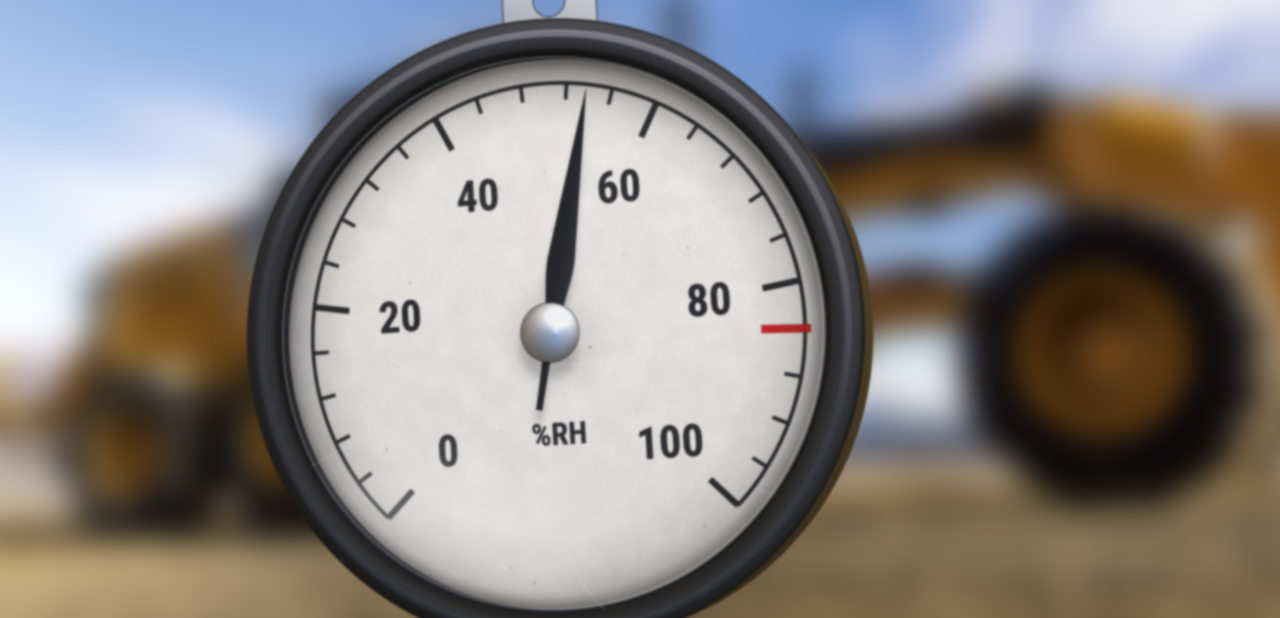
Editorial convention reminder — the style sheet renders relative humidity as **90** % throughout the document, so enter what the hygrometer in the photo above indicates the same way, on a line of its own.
**54** %
